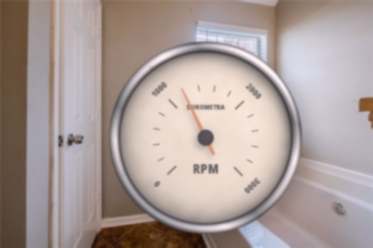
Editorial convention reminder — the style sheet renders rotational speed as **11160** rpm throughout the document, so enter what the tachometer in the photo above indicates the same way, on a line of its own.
**1200** rpm
